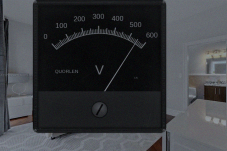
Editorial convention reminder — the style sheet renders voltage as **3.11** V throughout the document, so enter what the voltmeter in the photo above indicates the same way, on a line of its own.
**550** V
